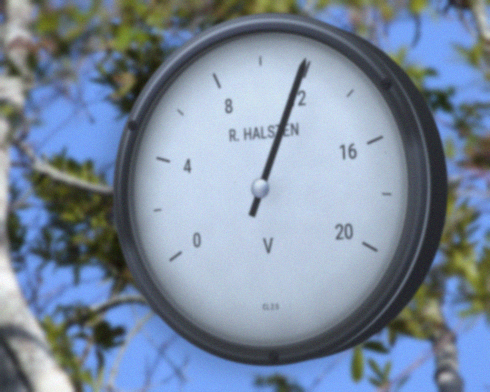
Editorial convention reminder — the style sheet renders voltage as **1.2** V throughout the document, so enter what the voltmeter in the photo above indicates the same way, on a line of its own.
**12** V
